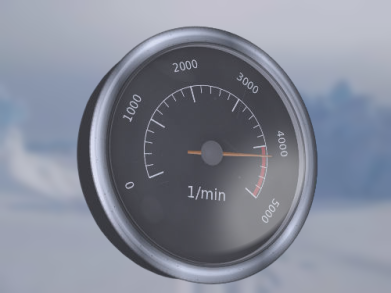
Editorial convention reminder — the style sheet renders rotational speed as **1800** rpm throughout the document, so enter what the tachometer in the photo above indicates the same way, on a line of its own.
**4200** rpm
